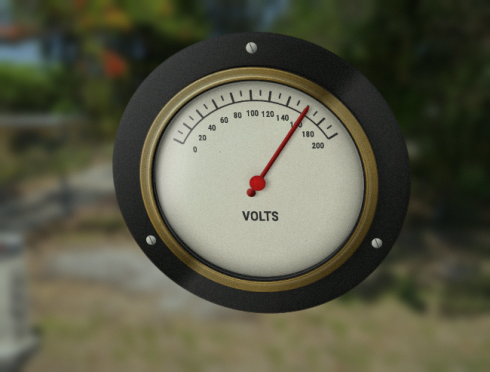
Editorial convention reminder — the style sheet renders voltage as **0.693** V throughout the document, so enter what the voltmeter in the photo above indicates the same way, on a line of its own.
**160** V
